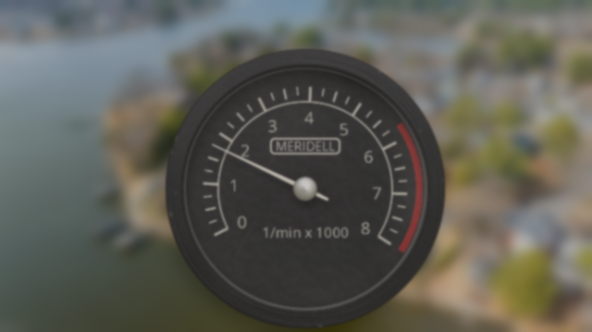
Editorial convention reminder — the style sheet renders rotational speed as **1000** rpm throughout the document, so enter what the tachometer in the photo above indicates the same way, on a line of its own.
**1750** rpm
